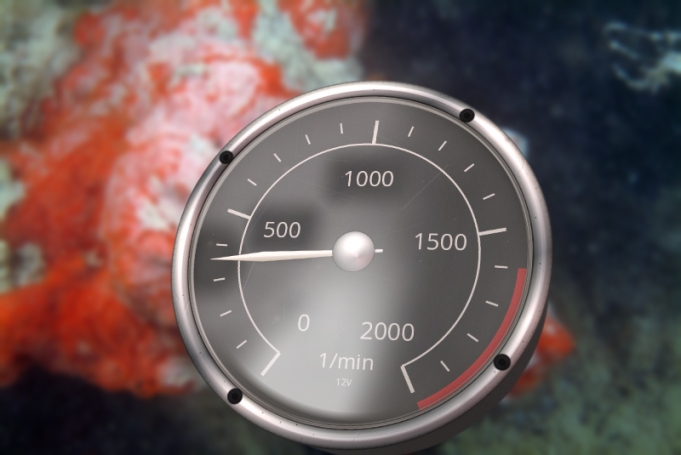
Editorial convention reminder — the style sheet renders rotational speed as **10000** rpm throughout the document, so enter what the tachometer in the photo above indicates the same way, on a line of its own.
**350** rpm
